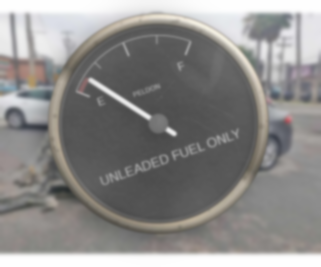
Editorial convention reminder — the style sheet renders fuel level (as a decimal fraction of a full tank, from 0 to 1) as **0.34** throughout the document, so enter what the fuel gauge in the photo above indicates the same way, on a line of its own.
**0.125**
